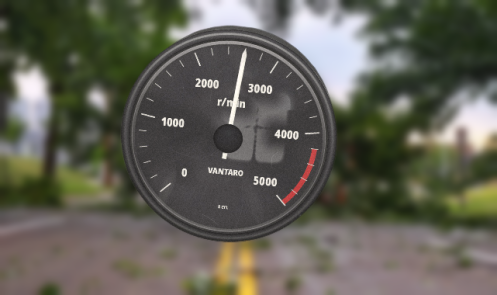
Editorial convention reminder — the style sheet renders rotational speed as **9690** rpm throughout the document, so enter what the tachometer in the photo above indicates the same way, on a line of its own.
**2600** rpm
